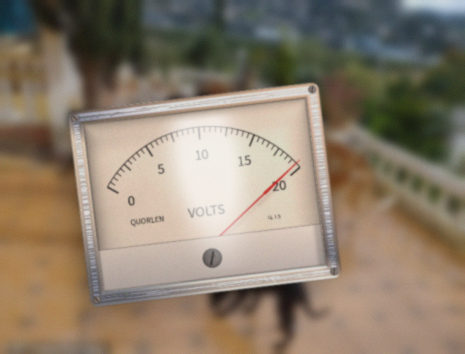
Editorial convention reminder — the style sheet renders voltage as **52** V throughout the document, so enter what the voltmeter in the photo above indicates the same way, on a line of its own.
**19.5** V
